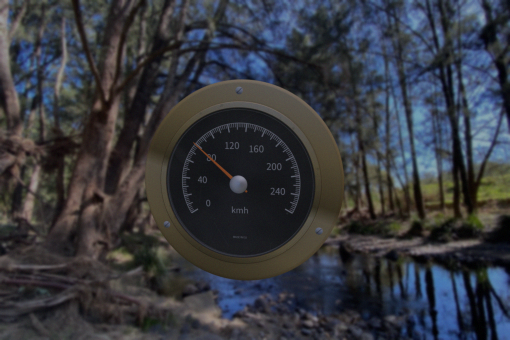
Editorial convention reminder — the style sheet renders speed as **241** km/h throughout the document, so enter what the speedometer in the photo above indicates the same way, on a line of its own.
**80** km/h
